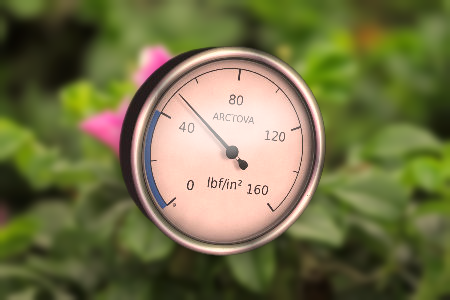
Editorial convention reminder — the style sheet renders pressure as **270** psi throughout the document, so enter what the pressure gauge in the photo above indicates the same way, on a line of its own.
**50** psi
